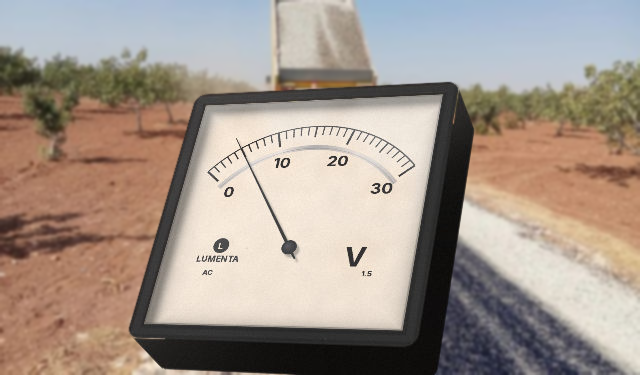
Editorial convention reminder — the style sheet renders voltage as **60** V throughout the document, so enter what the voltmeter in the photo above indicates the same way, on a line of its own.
**5** V
